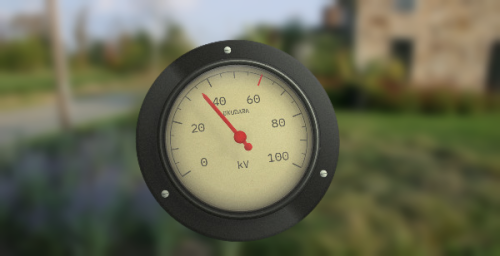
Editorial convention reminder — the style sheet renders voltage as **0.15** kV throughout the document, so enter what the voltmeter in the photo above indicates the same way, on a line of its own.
**35** kV
